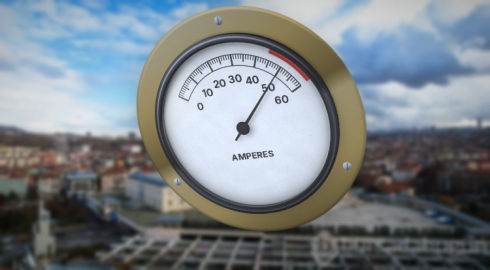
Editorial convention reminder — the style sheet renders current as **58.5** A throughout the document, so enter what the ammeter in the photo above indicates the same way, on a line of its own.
**50** A
